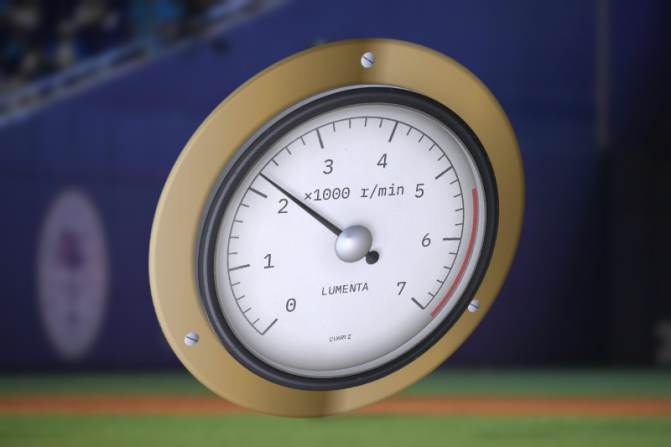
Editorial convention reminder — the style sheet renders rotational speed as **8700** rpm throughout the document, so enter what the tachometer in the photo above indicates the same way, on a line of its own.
**2200** rpm
